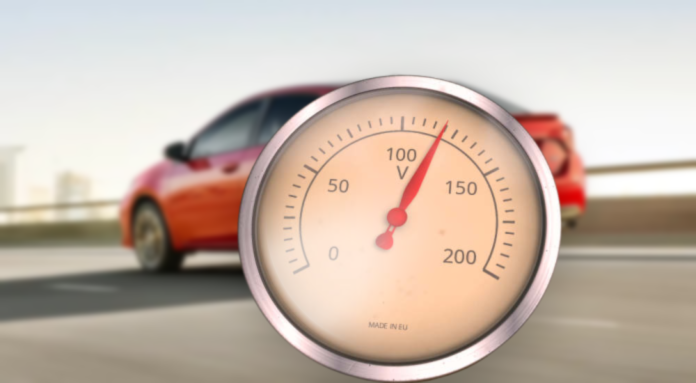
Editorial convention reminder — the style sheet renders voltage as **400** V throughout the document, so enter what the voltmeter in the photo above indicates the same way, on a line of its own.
**120** V
